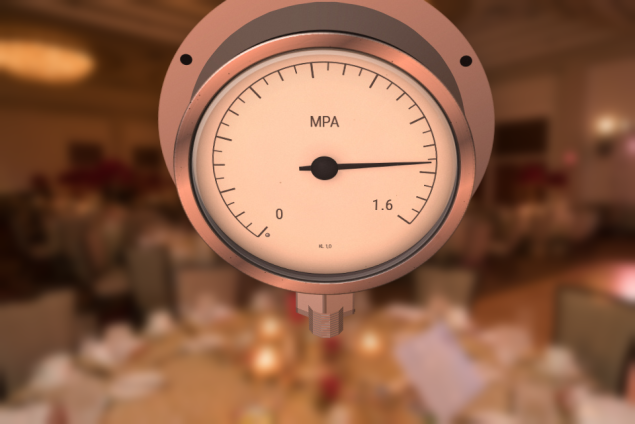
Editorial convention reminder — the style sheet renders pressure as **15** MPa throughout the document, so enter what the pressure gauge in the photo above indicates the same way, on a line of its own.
**1.35** MPa
